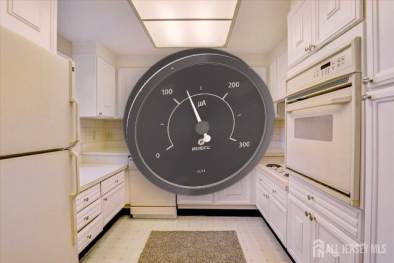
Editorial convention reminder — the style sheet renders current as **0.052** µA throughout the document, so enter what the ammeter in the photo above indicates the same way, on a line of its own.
**125** µA
